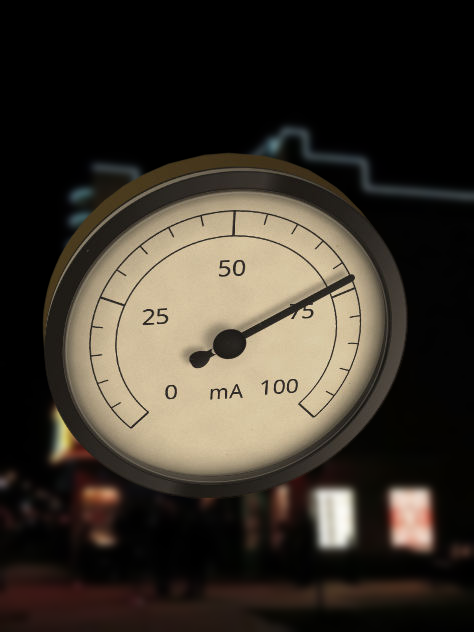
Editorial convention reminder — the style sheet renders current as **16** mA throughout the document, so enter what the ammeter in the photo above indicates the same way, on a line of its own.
**72.5** mA
